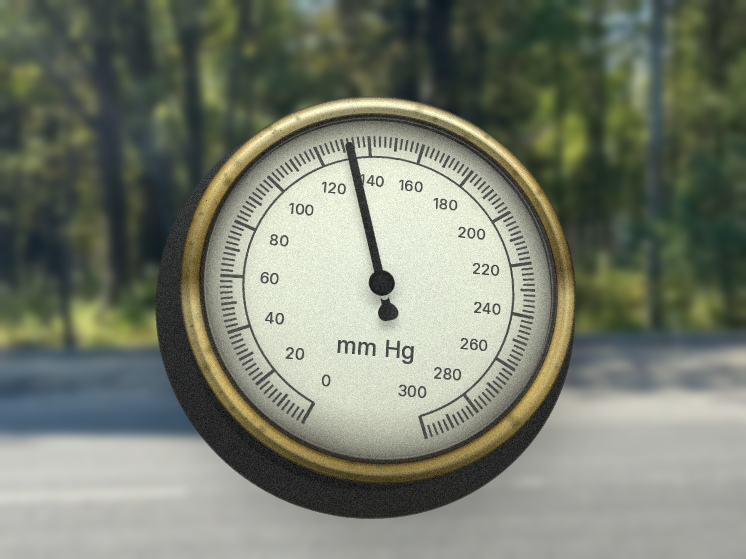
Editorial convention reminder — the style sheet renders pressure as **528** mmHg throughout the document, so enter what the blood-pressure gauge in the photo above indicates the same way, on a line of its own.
**132** mmHg
